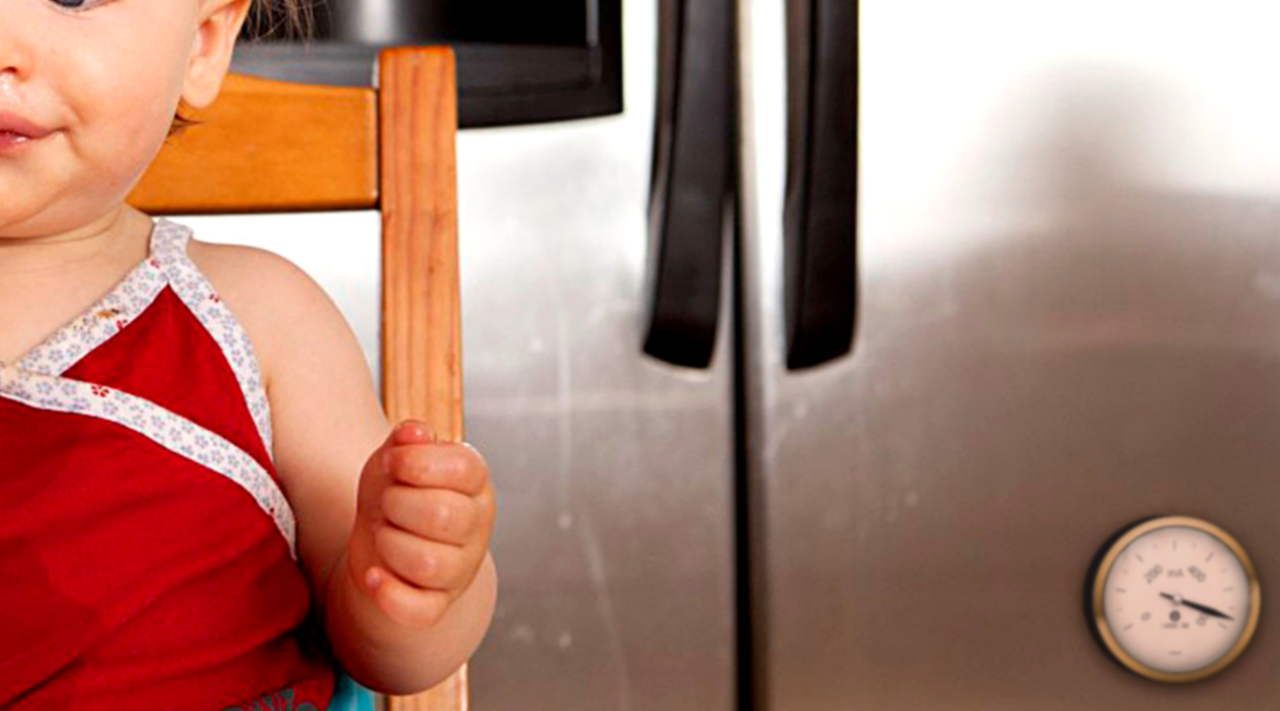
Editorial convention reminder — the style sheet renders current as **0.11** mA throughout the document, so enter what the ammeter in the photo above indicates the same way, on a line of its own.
**575** mA
